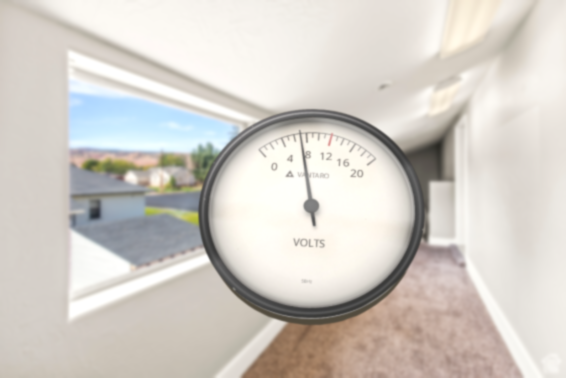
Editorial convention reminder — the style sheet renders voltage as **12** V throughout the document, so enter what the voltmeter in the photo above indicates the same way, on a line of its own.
**7** V
